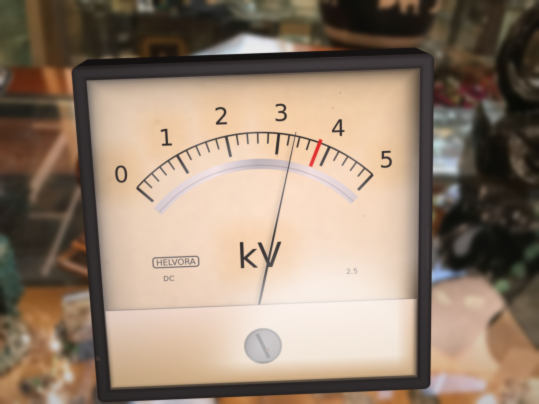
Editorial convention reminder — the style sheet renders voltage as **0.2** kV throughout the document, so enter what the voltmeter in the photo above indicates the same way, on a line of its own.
**3.3** kV
